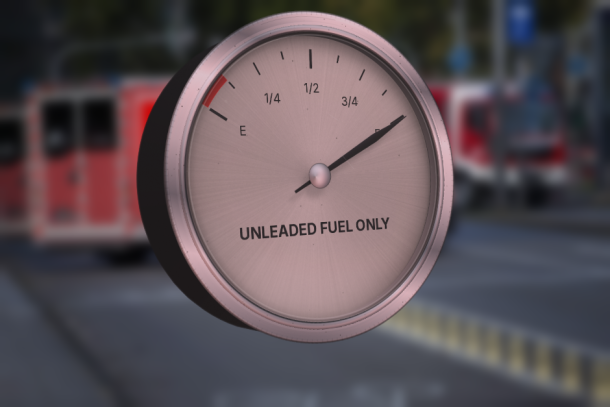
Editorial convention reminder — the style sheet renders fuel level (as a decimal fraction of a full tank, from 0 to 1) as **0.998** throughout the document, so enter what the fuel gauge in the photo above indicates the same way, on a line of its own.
**1**
